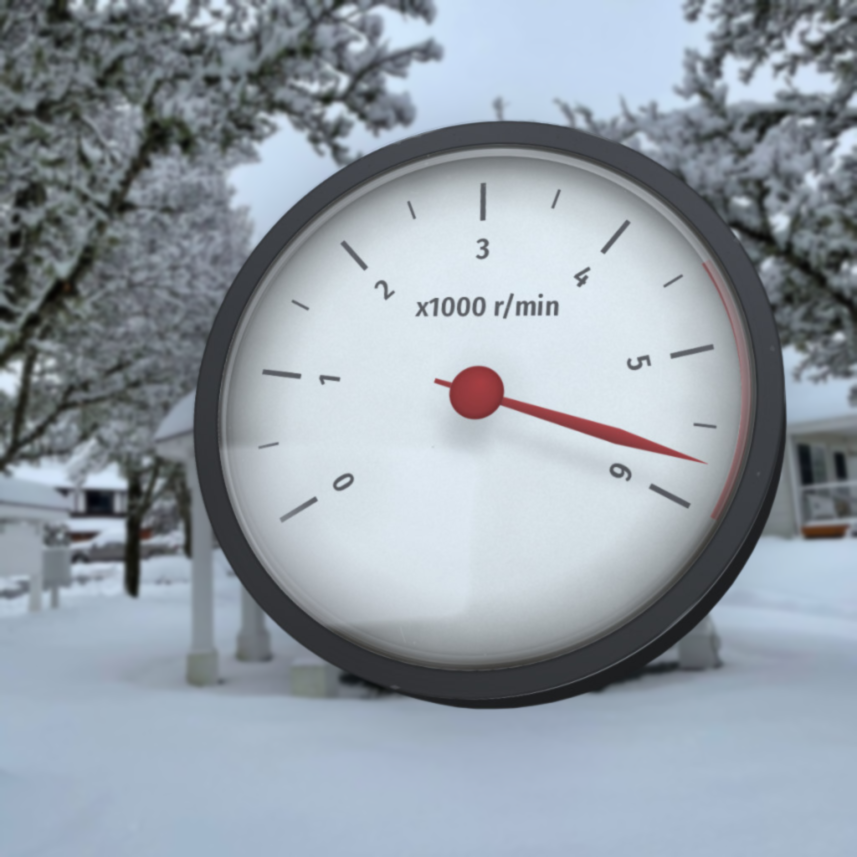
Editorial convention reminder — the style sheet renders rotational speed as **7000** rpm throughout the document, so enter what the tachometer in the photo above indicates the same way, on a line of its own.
**5750** rpm
